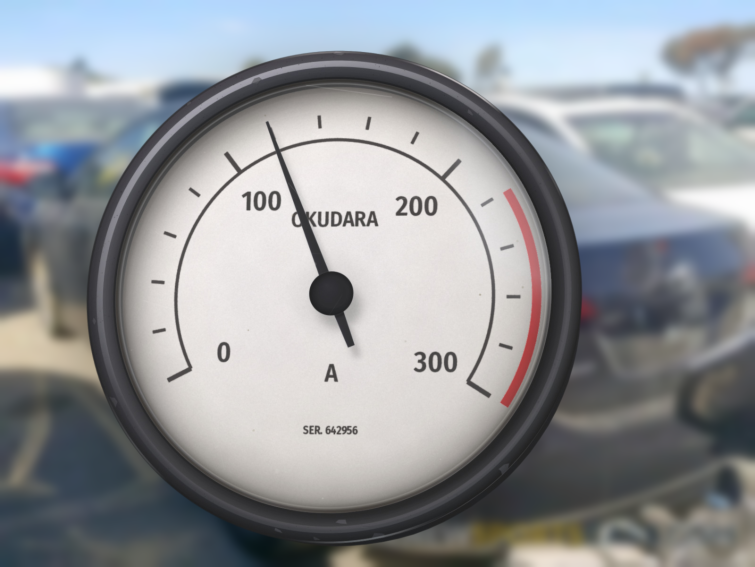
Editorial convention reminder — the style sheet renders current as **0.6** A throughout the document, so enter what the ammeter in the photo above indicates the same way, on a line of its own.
**120** A
